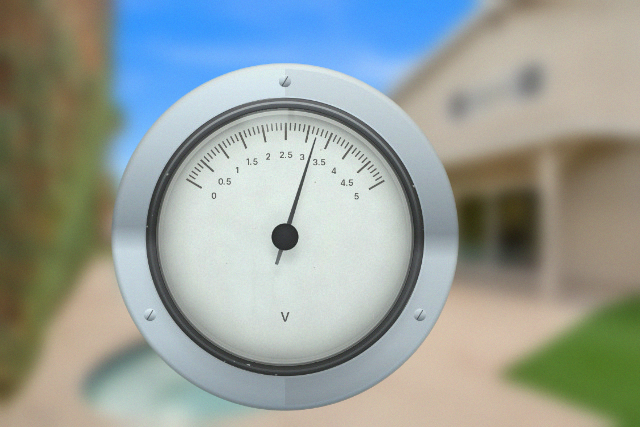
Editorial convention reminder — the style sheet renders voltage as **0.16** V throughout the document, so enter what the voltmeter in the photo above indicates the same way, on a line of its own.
**3.2** V
